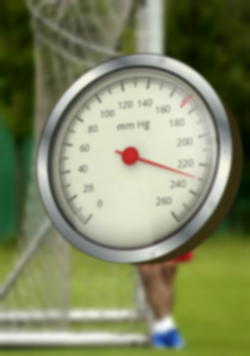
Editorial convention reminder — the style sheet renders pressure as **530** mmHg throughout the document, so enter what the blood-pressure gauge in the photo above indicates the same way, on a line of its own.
**230** mmHg
